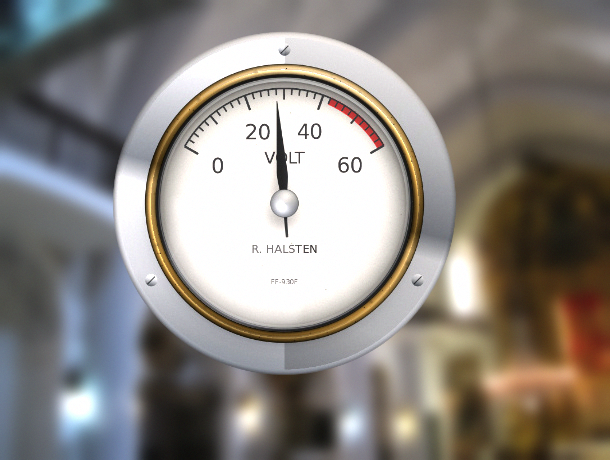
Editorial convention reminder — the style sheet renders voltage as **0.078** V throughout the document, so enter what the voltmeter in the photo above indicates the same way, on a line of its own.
**28** V
